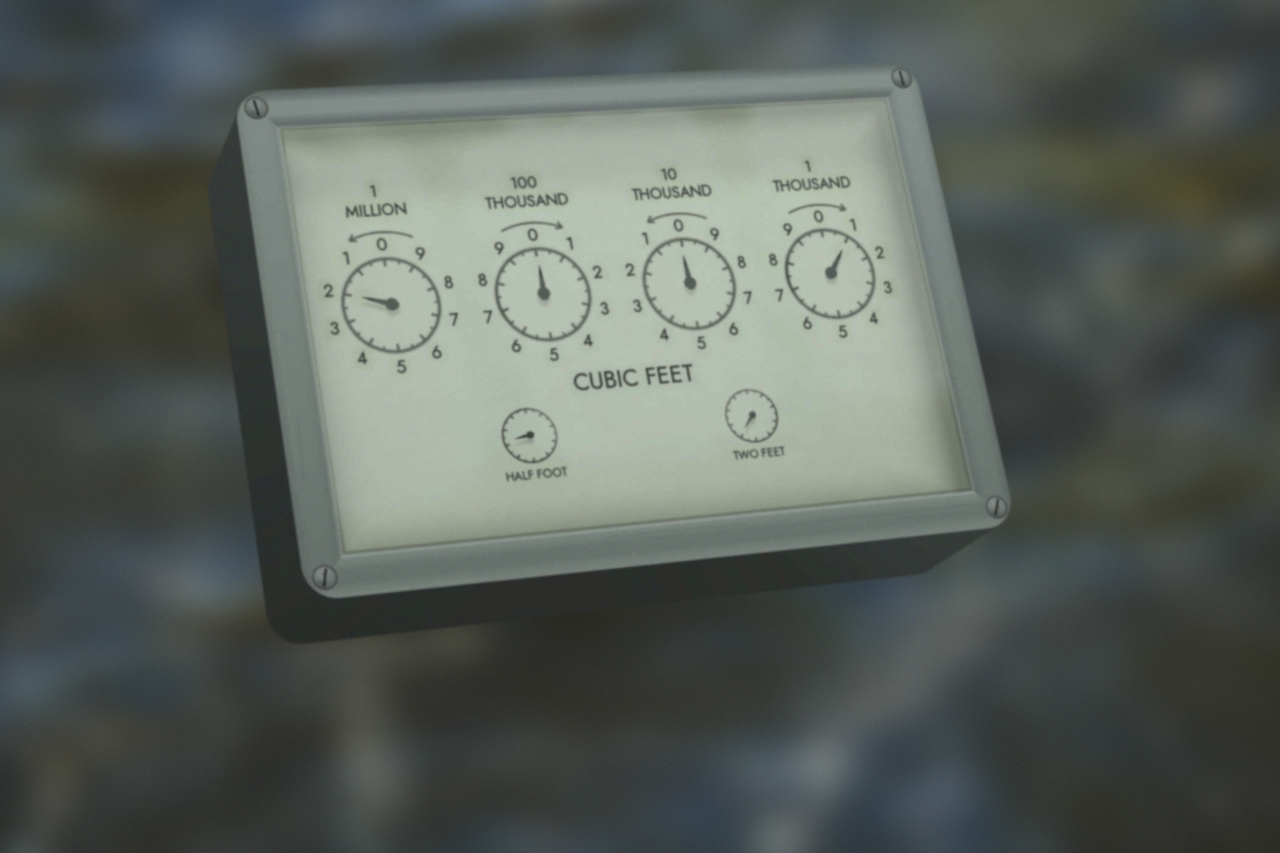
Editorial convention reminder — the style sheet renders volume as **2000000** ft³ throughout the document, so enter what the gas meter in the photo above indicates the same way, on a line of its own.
**200100** ft³
